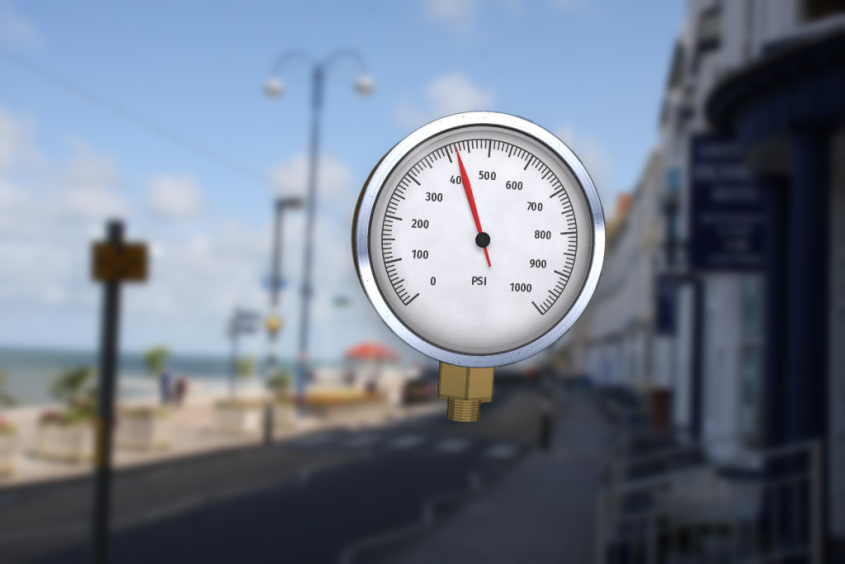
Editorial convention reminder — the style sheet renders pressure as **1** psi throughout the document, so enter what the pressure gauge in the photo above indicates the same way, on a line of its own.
**420** psi
